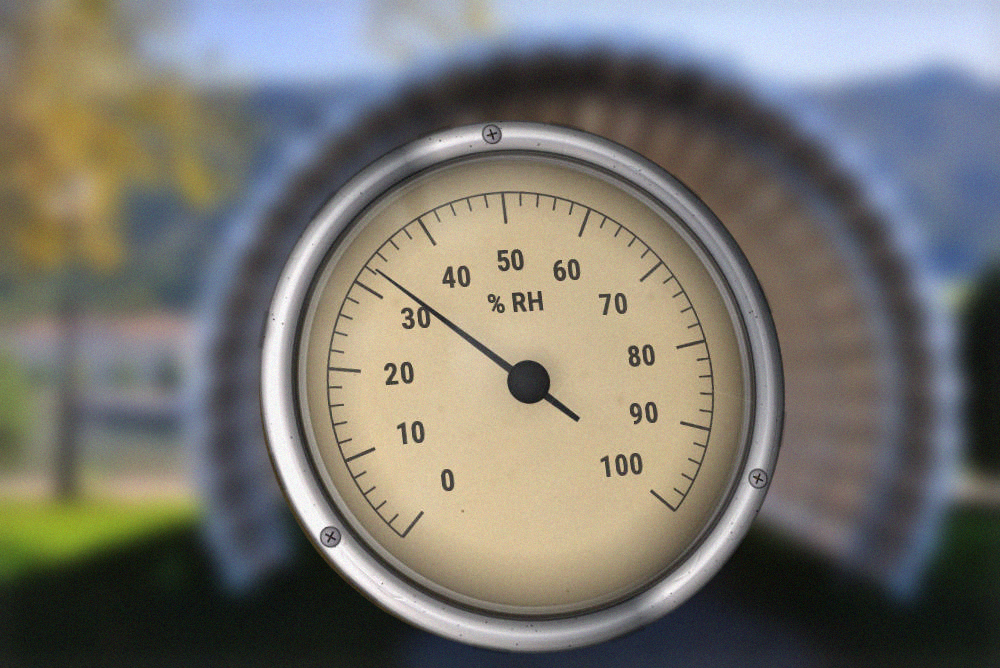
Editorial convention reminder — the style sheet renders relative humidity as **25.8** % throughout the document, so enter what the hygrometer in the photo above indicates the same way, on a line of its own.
**32** %
